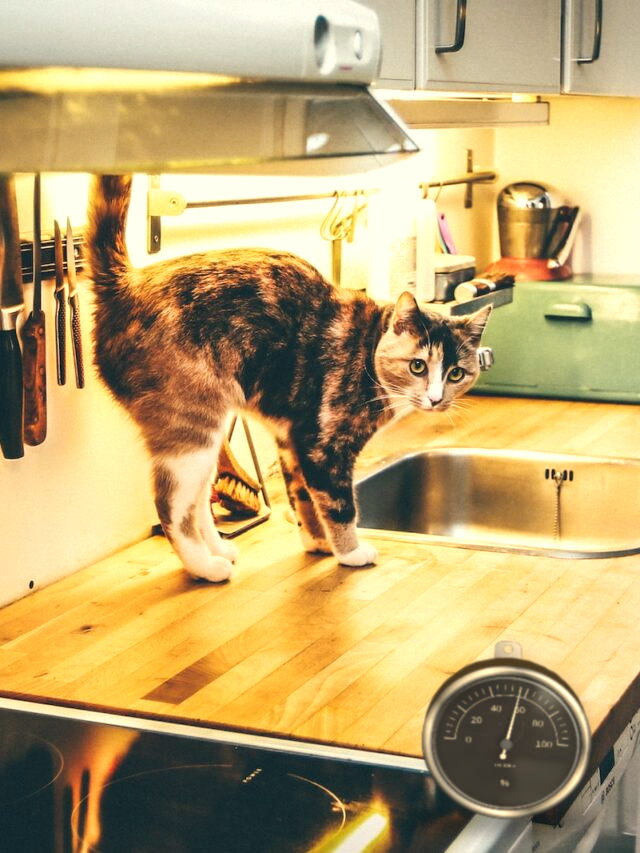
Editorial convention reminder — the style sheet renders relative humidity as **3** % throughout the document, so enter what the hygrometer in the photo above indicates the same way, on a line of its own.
**56** %
